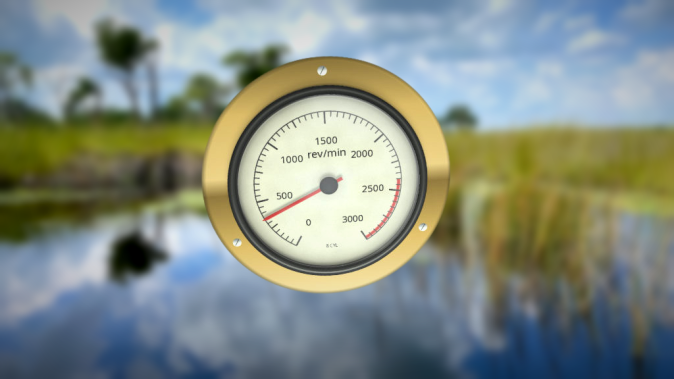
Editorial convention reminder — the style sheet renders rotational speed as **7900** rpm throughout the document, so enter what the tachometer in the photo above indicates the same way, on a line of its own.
**350** rpm
